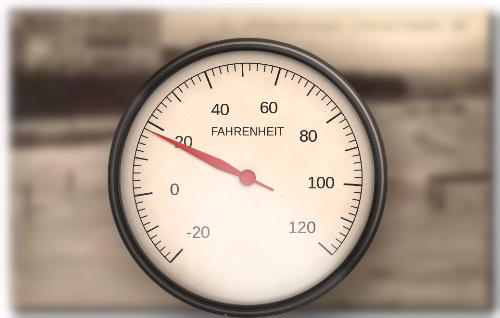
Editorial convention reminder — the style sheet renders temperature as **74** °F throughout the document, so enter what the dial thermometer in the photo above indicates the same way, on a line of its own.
**18** °F
